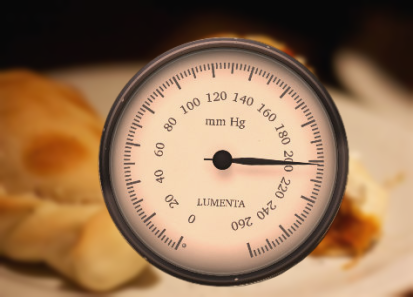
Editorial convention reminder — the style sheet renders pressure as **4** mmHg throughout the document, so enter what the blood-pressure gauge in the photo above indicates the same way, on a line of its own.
**202** mmHg
